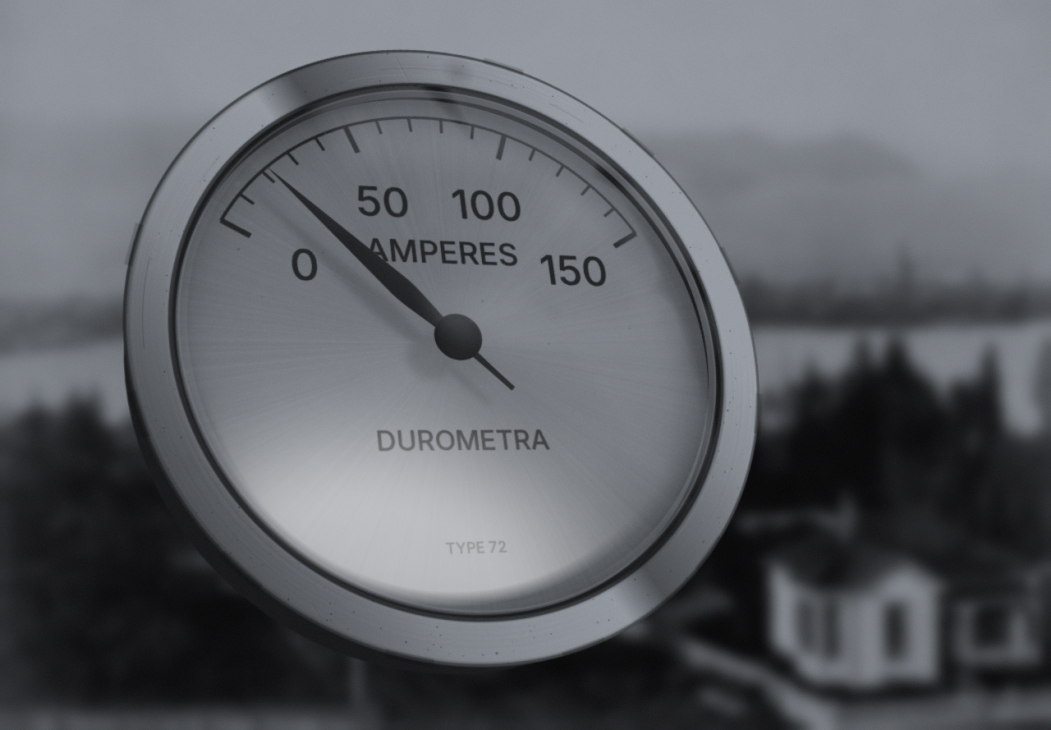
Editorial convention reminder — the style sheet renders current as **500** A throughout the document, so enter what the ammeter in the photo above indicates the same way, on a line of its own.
**20** A
